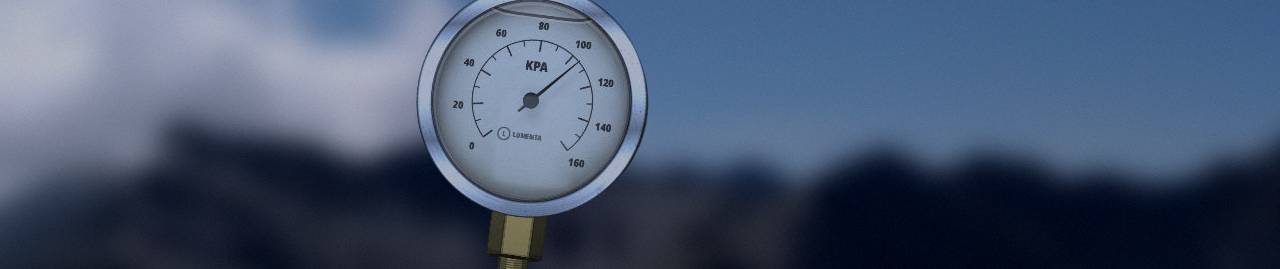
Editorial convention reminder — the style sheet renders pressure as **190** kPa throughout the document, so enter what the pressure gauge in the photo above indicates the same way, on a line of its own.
**105** kPa
